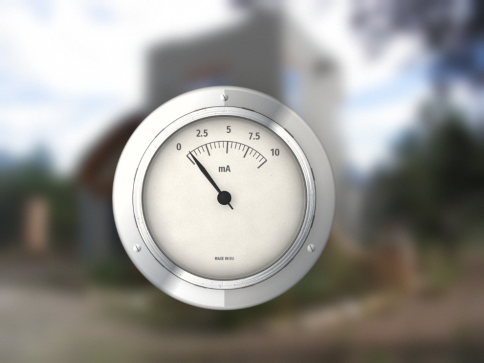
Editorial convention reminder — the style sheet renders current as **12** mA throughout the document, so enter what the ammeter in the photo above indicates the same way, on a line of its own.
**0.5** mA
